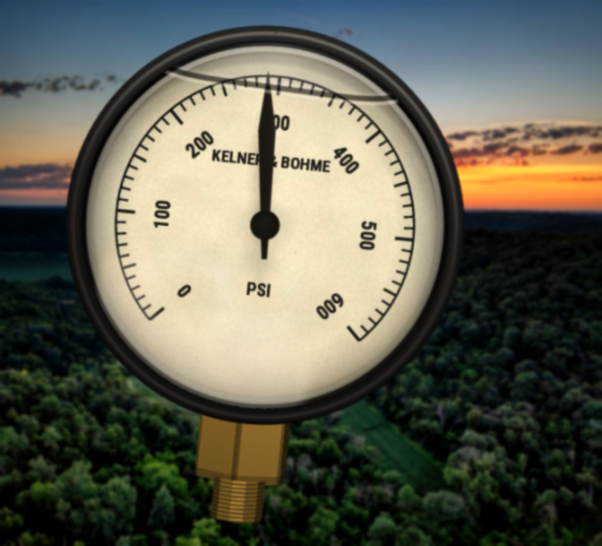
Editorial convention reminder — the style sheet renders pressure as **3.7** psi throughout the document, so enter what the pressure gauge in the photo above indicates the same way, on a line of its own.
**290** psi
